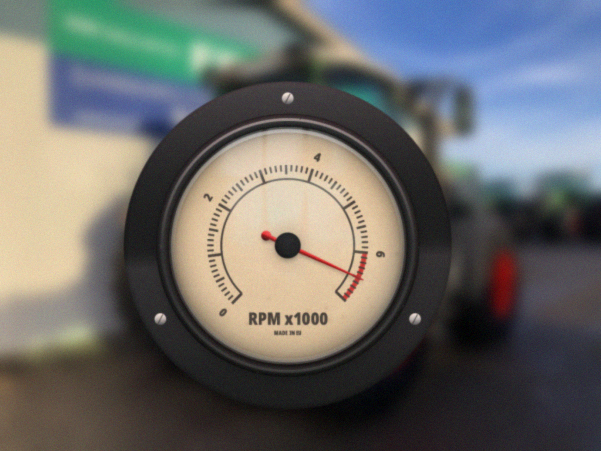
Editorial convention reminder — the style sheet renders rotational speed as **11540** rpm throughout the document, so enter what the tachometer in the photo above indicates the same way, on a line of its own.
**6500** rpm
